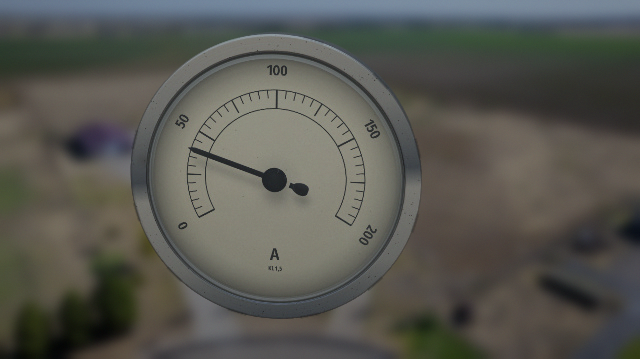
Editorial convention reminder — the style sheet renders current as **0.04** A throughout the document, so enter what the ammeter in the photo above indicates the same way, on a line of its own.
**40** A
